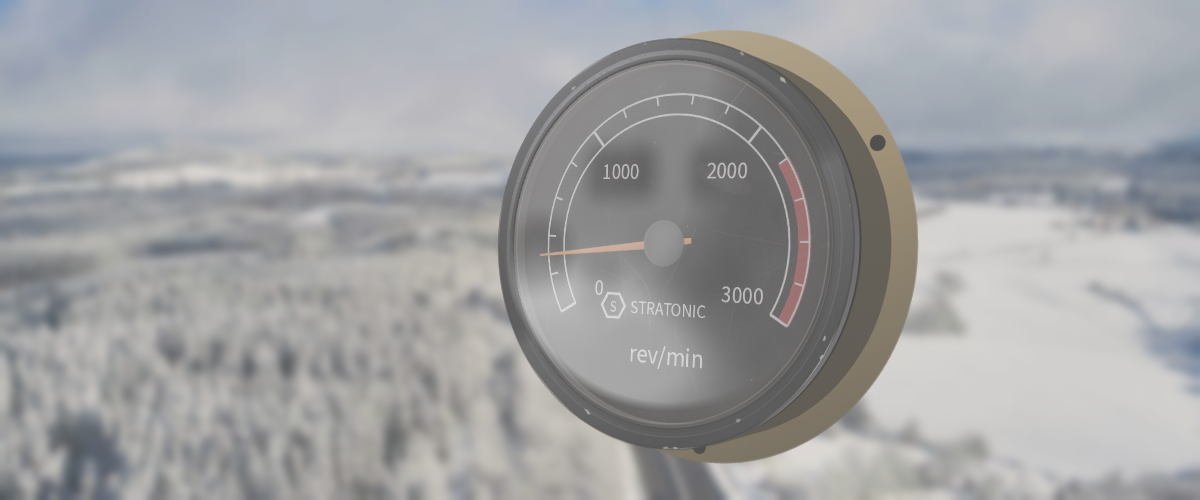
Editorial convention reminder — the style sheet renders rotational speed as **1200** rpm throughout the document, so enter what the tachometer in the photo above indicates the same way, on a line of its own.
**300** rpm
